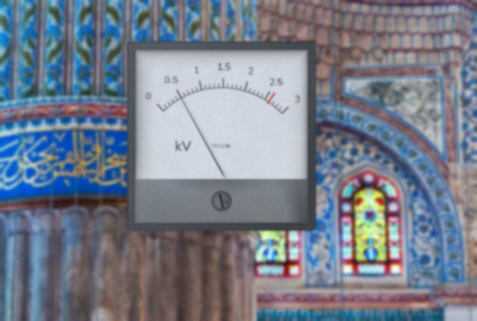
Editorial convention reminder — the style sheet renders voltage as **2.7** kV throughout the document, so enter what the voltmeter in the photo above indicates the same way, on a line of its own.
**0.5** kV
